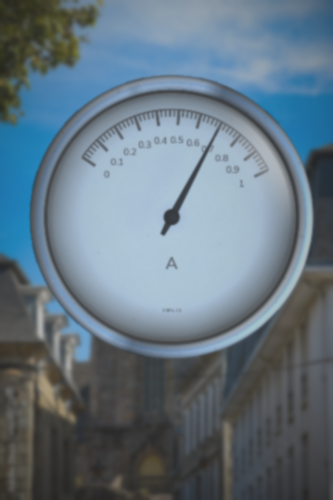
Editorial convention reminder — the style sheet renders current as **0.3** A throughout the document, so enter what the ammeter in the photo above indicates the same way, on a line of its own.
**0.7** A
